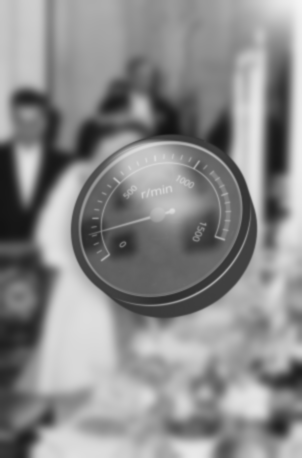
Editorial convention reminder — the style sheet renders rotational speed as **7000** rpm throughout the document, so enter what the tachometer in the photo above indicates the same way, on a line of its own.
**150** rpm
